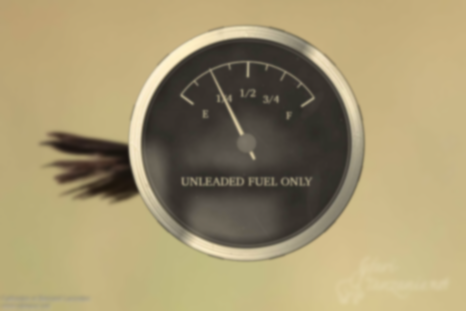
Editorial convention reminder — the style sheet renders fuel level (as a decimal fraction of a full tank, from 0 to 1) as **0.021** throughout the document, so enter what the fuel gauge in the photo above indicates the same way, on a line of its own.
**0.25**
